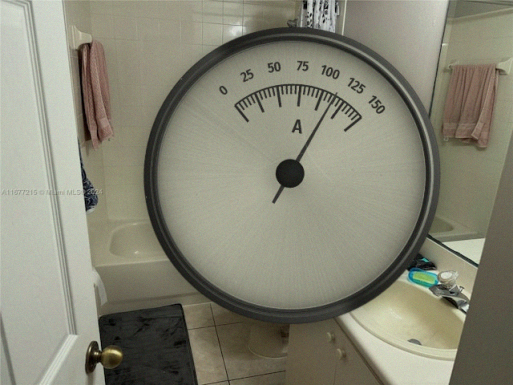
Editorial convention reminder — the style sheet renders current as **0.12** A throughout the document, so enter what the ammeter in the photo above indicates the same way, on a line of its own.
**115** A
